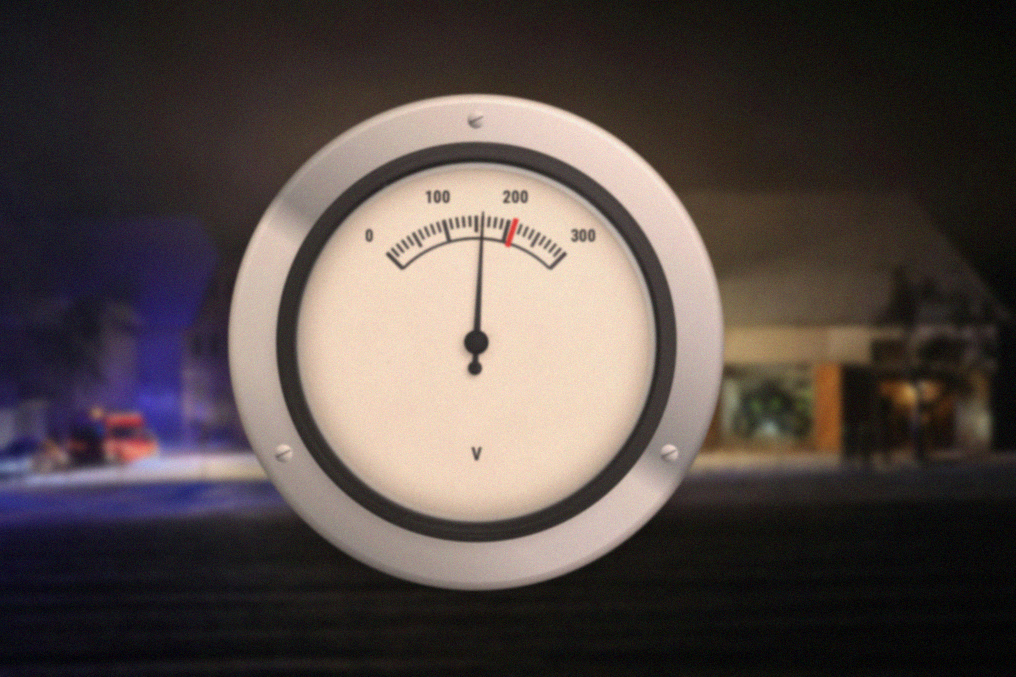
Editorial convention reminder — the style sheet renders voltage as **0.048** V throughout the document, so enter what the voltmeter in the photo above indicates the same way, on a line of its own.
**160** V
